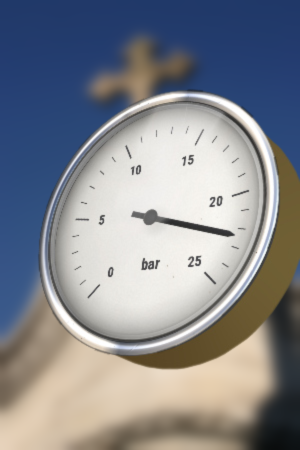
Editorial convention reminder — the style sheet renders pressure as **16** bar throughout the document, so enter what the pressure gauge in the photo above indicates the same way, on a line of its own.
**22.5** bar
